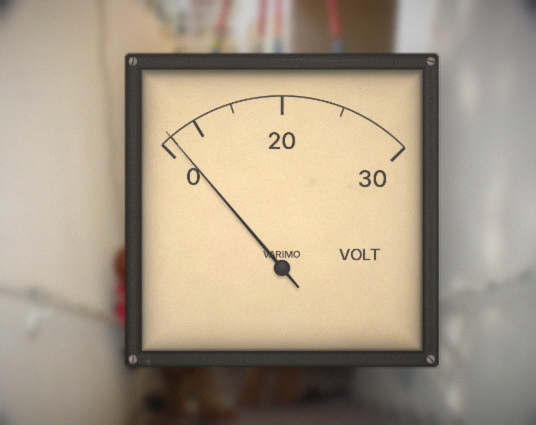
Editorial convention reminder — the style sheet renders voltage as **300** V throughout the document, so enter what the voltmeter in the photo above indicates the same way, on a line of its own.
**5** V
